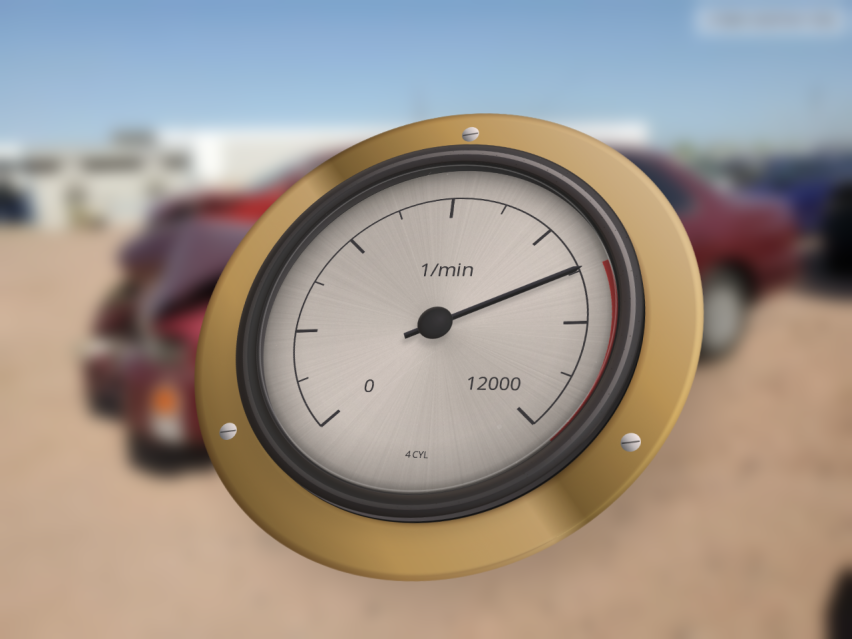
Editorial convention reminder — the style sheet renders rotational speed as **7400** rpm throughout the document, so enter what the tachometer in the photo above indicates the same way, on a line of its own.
**9000** rpm
